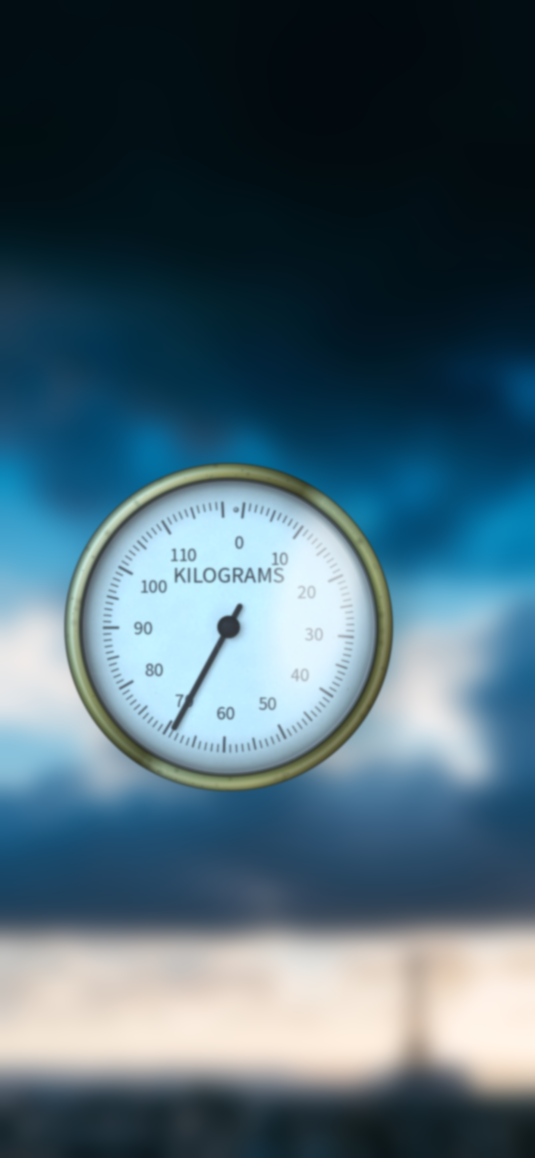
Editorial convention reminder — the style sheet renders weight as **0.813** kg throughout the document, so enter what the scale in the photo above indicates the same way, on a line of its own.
**69** kg
